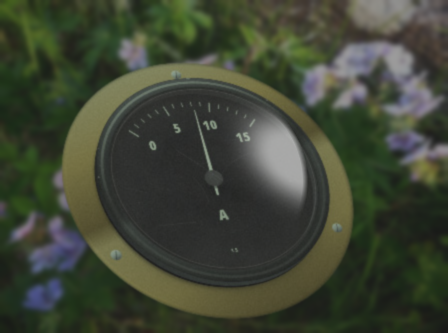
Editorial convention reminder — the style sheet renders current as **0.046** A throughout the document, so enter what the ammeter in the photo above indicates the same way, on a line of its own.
**8** A
